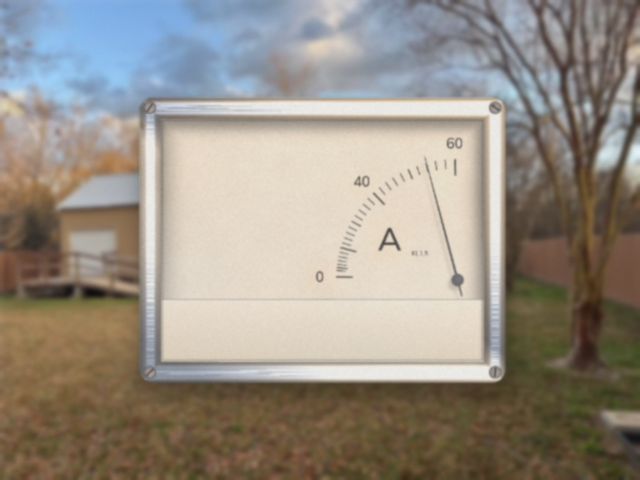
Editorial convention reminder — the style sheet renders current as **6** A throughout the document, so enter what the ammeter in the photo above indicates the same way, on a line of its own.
**54** A
